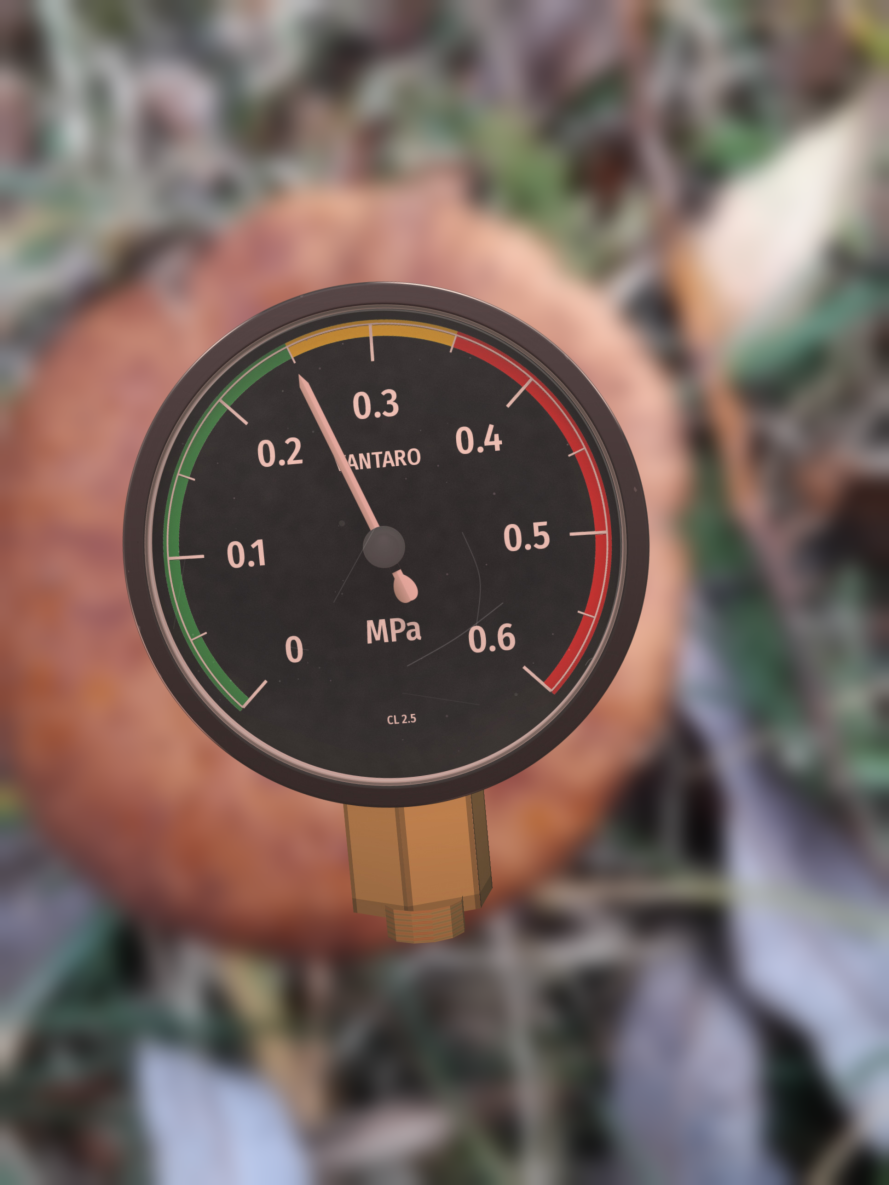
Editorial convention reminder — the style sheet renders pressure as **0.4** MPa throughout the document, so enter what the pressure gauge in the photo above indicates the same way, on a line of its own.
**0.25** MPa
